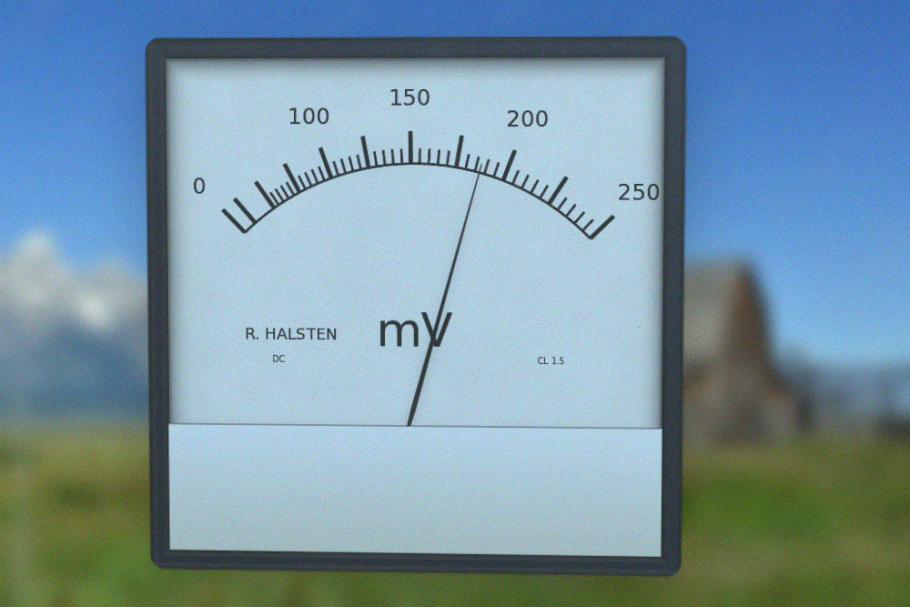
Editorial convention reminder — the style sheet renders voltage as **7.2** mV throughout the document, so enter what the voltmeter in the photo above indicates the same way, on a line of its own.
**187.5** mV
